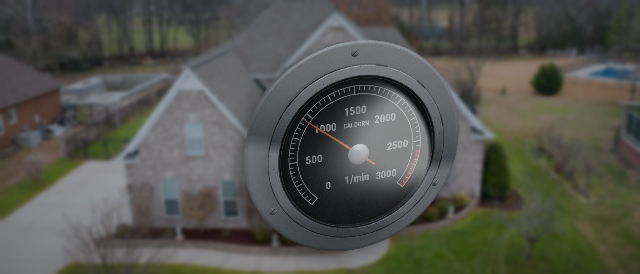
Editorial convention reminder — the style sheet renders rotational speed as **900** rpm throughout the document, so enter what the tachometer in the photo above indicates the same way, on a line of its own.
**950** rpm
